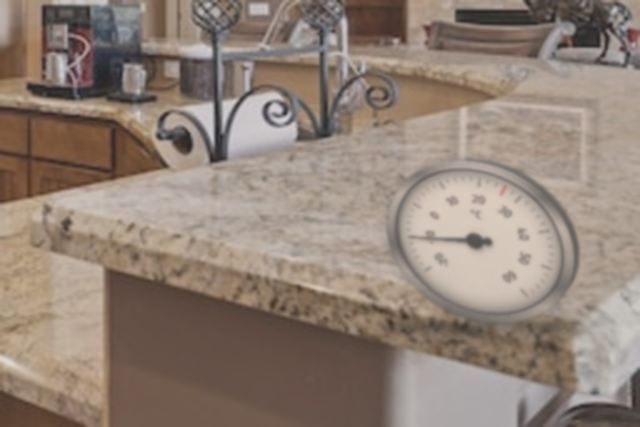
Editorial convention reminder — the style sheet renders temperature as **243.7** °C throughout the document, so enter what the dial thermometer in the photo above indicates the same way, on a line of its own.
**-10** °C
